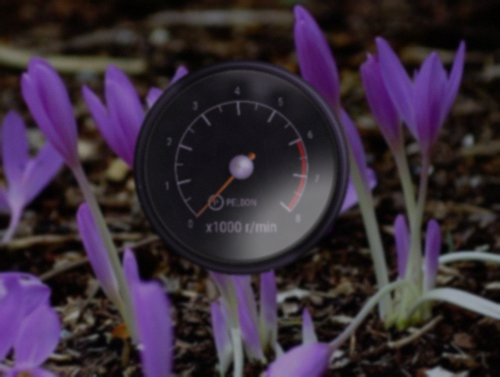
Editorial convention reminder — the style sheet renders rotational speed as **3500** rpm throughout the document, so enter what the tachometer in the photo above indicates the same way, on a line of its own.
**0** rpm
